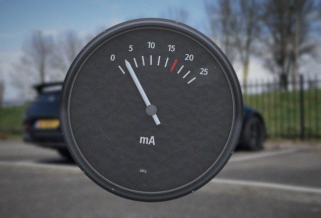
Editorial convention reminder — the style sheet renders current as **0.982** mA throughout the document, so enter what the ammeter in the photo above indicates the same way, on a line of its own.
**2.5** mA
